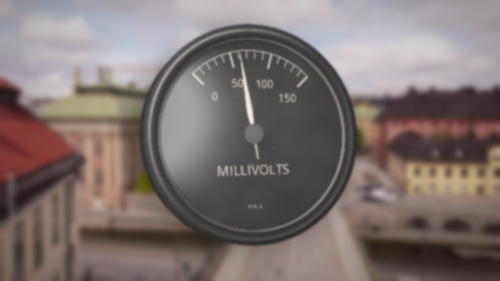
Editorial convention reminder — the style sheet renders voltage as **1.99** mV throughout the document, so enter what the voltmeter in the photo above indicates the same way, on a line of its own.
**60** mV
